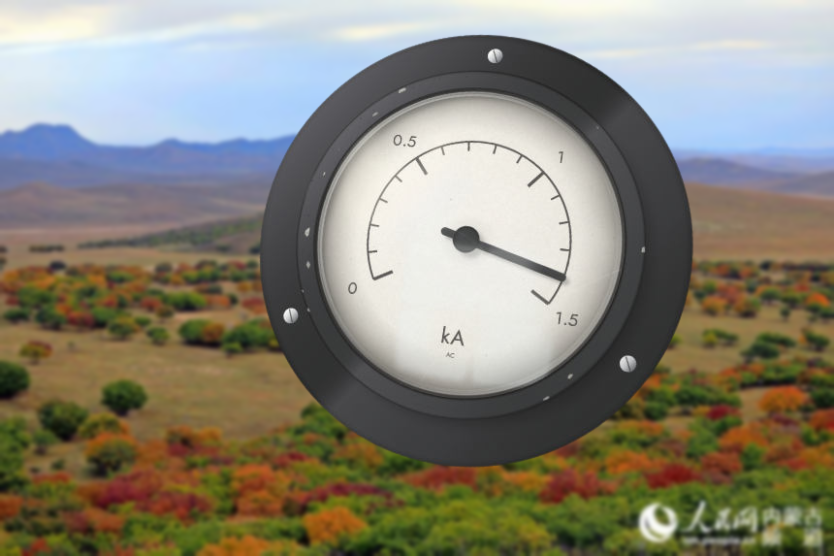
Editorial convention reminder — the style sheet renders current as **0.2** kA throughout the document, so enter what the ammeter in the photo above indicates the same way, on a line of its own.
**1.4** kA
